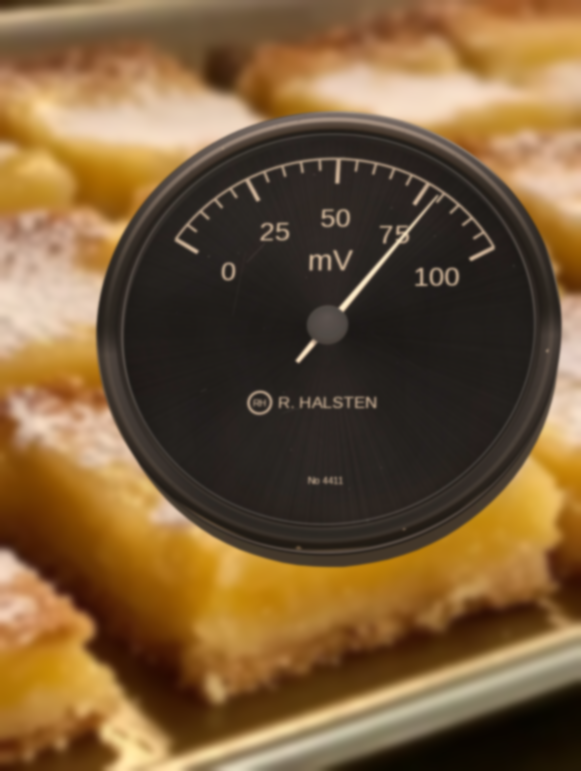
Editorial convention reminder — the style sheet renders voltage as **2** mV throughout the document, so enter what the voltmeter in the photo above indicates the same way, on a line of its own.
**80** mV
